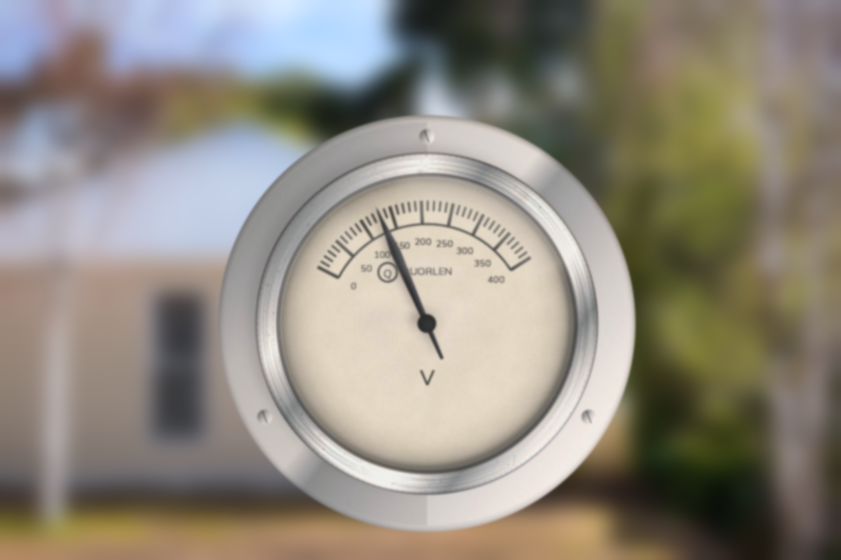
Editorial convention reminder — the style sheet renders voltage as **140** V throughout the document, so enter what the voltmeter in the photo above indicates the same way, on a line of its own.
**130** V
